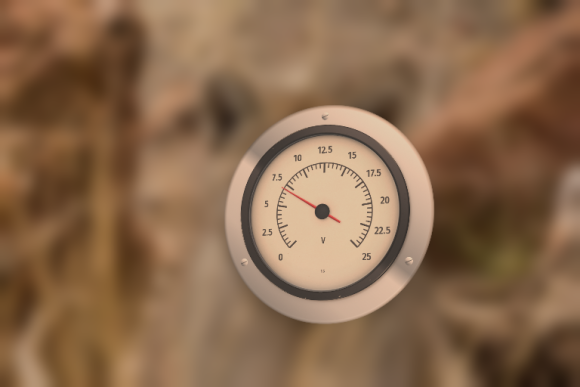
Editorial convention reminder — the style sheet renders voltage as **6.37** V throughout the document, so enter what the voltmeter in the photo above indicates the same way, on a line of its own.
**7** V
